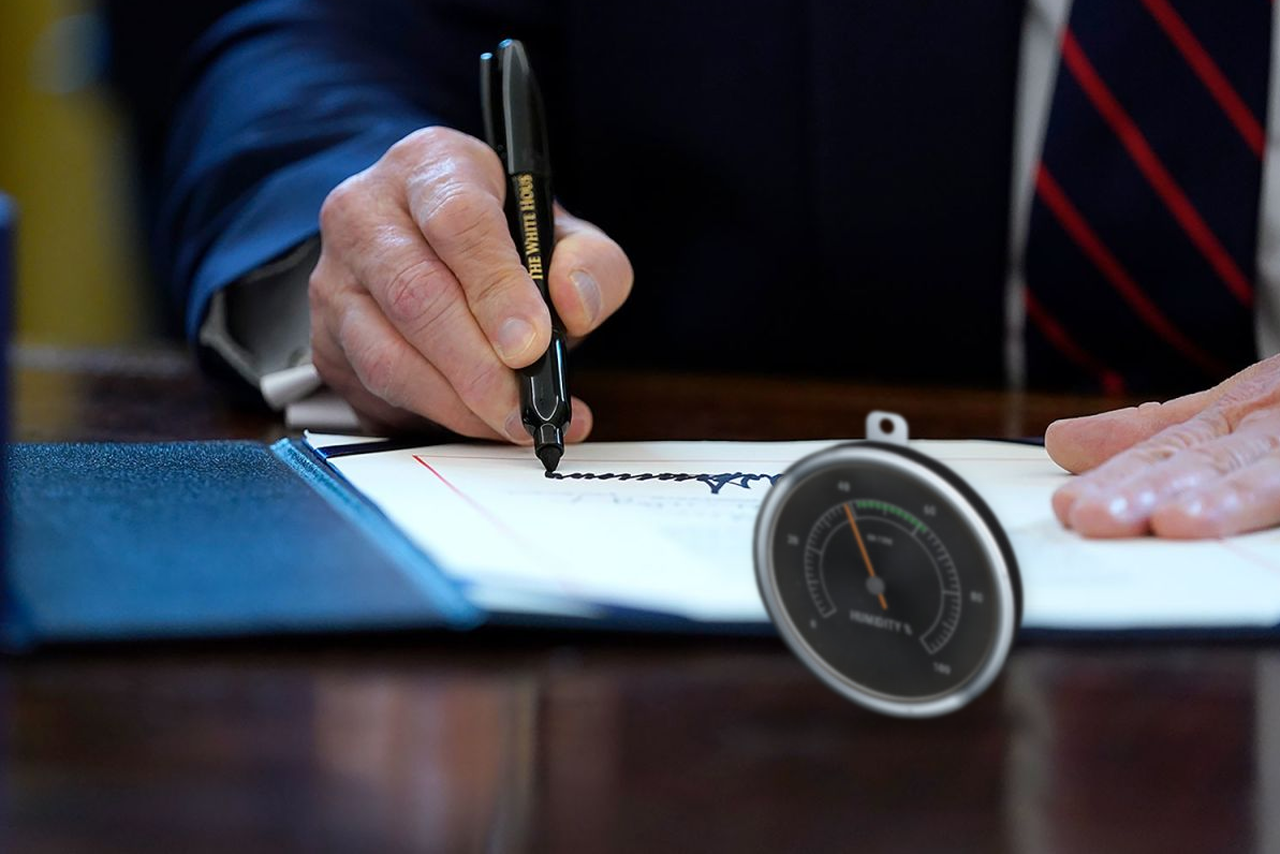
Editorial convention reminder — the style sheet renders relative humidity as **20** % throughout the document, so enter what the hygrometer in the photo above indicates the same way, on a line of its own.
**40** %
